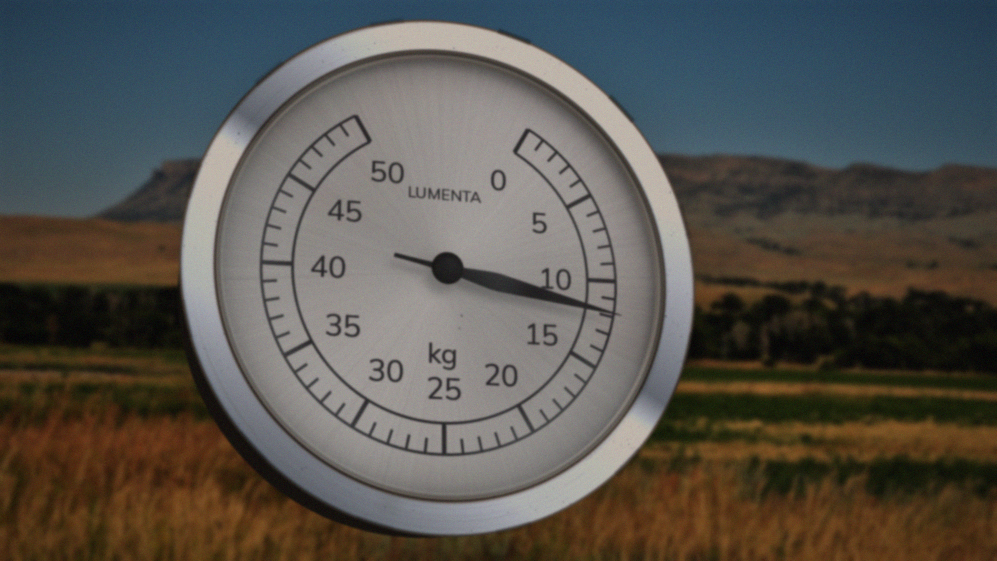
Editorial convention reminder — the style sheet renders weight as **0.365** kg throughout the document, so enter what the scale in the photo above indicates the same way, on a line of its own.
**12** kg
